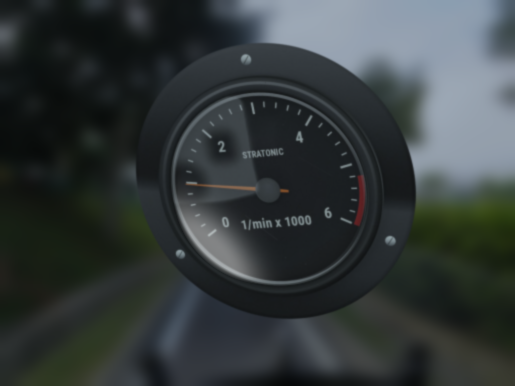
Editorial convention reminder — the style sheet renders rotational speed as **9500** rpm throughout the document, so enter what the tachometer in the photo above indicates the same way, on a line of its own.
**1000** rpm
